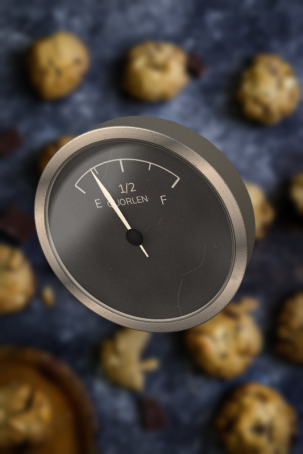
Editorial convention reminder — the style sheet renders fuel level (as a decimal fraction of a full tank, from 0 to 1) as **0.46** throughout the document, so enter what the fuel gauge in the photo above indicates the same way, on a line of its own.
**0.25**
